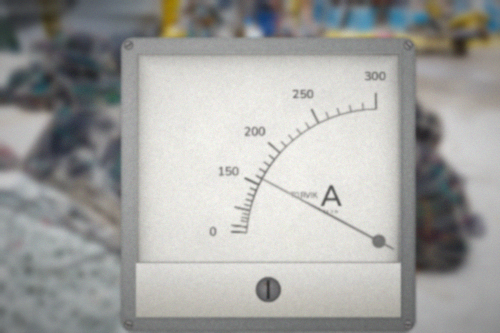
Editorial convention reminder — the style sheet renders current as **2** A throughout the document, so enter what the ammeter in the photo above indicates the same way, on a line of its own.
**160** A
